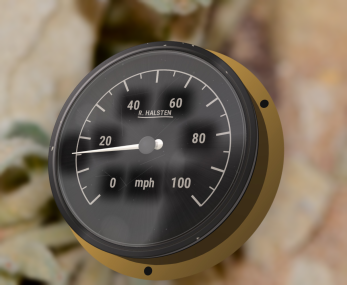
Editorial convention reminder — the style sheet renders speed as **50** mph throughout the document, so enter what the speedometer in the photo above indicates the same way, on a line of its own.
**15** mph
